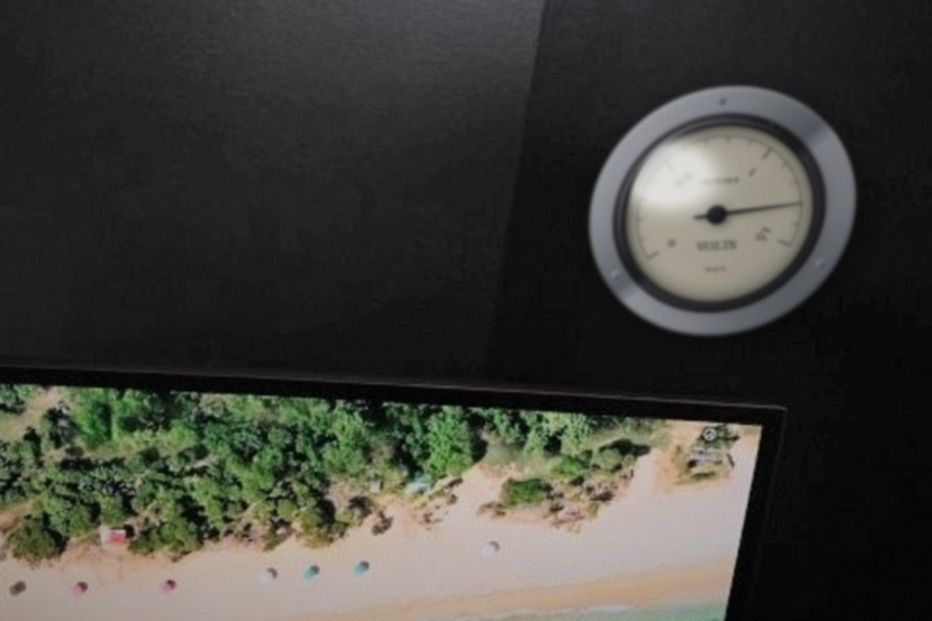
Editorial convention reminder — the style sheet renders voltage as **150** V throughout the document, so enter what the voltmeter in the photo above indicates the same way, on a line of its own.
**1.3** V
